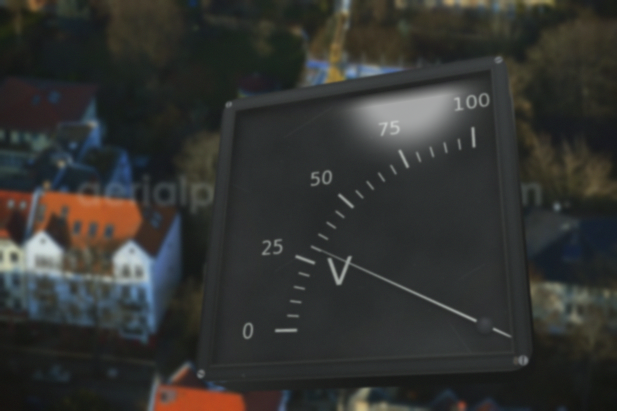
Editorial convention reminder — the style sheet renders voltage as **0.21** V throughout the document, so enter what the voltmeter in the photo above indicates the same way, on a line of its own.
**30** V
